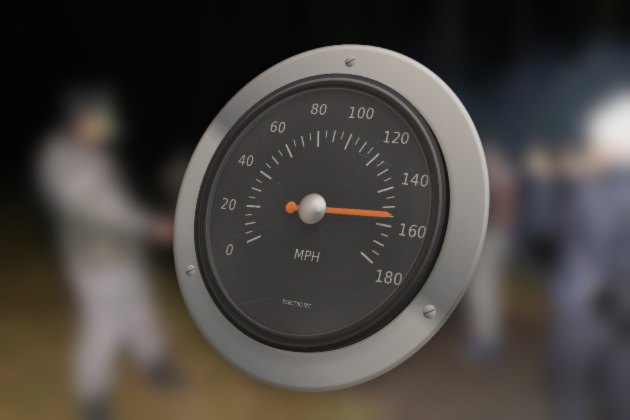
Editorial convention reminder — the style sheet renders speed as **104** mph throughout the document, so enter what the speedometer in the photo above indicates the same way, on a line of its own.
**155** mph
